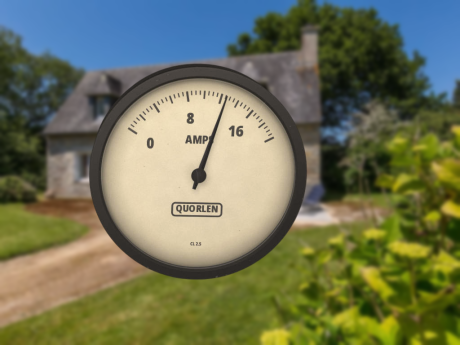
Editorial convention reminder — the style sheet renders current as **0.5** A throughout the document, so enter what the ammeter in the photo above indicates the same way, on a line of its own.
**12.5** A
